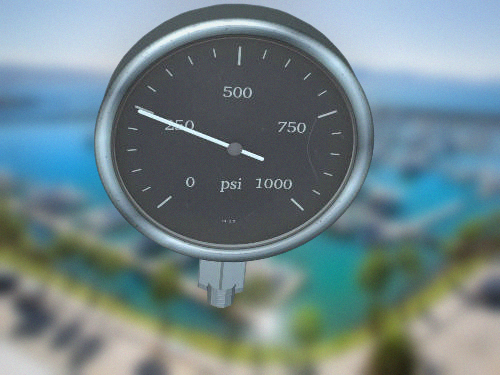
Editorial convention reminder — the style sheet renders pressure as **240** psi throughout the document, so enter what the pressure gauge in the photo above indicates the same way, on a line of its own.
**250** psi
